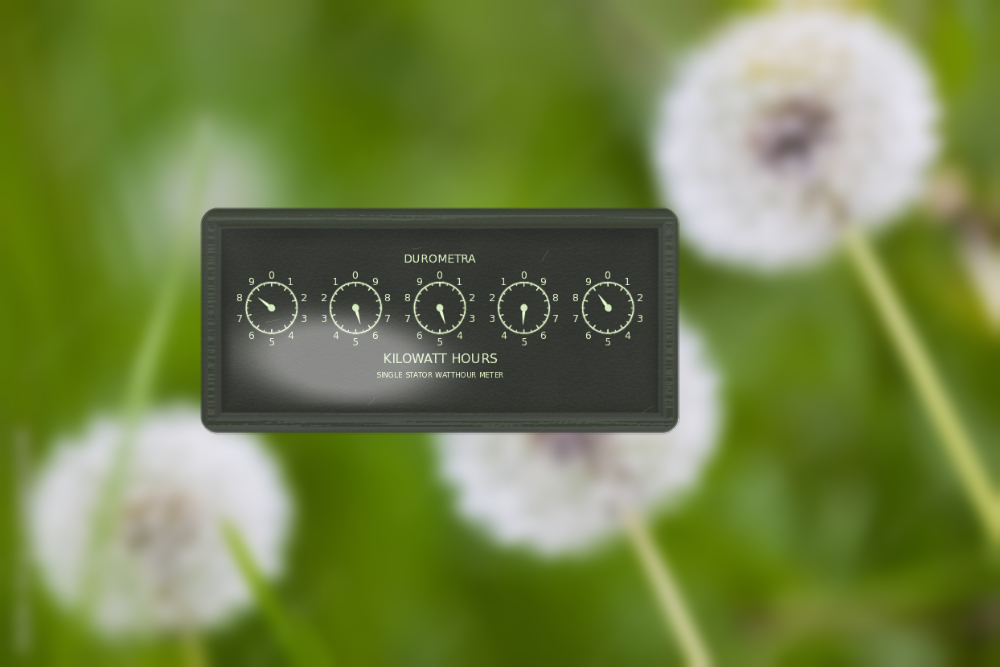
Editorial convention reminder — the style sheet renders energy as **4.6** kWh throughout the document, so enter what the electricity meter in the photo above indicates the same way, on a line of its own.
**85449** kWh
